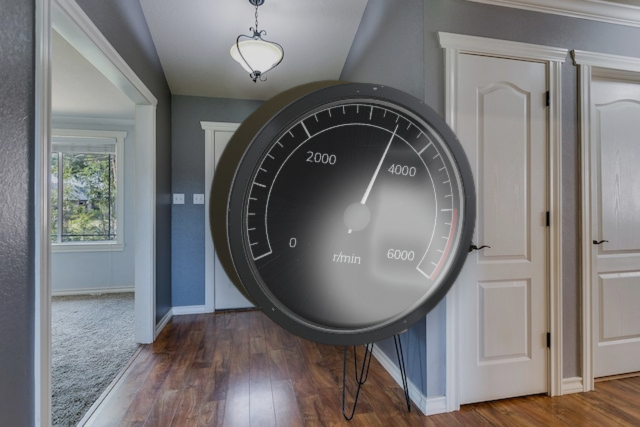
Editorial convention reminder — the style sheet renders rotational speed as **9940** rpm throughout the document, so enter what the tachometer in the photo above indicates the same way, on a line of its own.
**3400** rpm
